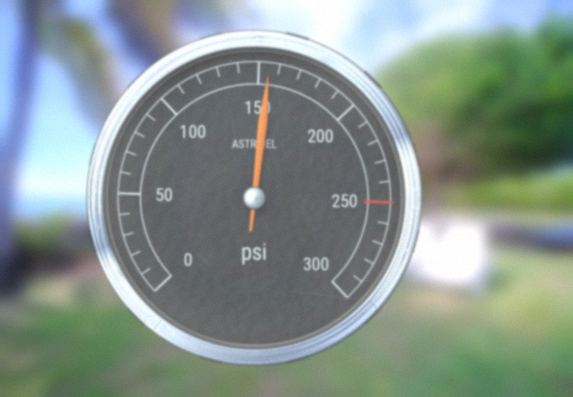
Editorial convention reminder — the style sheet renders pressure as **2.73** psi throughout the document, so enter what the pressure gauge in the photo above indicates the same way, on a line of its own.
**155** psi
